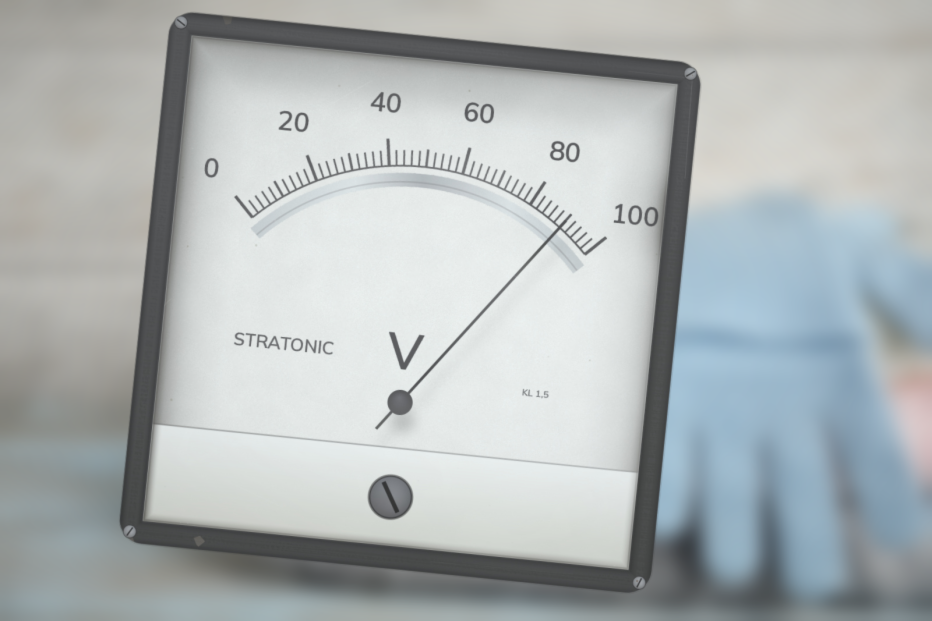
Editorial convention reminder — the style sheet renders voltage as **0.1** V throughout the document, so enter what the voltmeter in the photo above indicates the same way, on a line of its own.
**90** V
